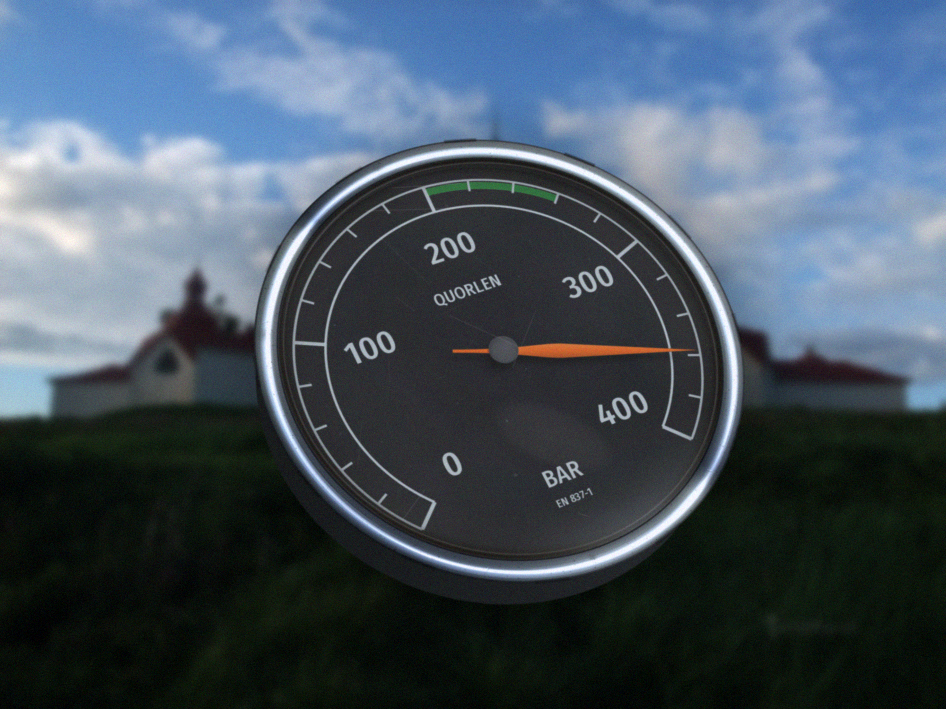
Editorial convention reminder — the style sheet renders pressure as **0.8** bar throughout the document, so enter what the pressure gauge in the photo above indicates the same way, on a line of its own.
**360** bar
